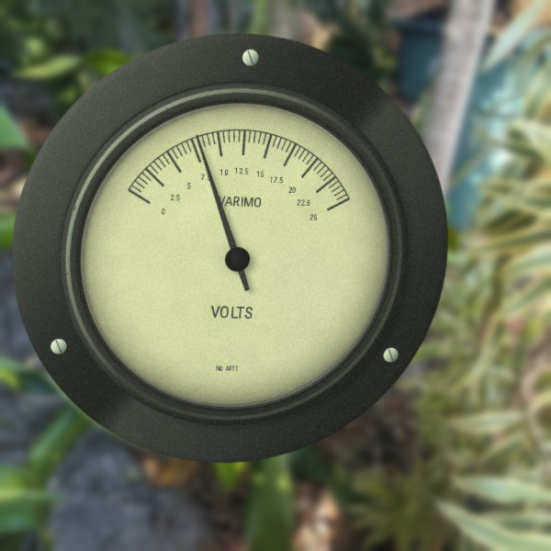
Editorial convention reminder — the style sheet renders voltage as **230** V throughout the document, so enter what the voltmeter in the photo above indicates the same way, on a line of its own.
**8** V
